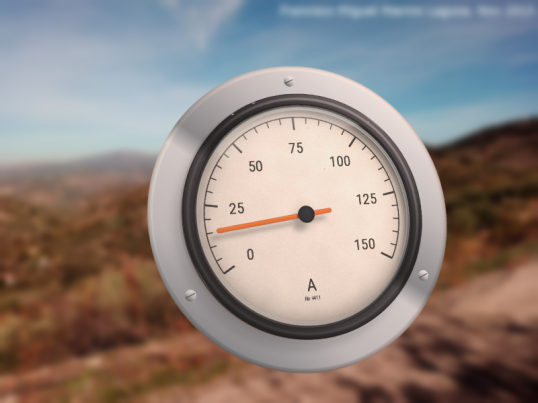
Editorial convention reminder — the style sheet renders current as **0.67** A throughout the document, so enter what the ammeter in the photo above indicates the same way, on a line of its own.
**15** A
